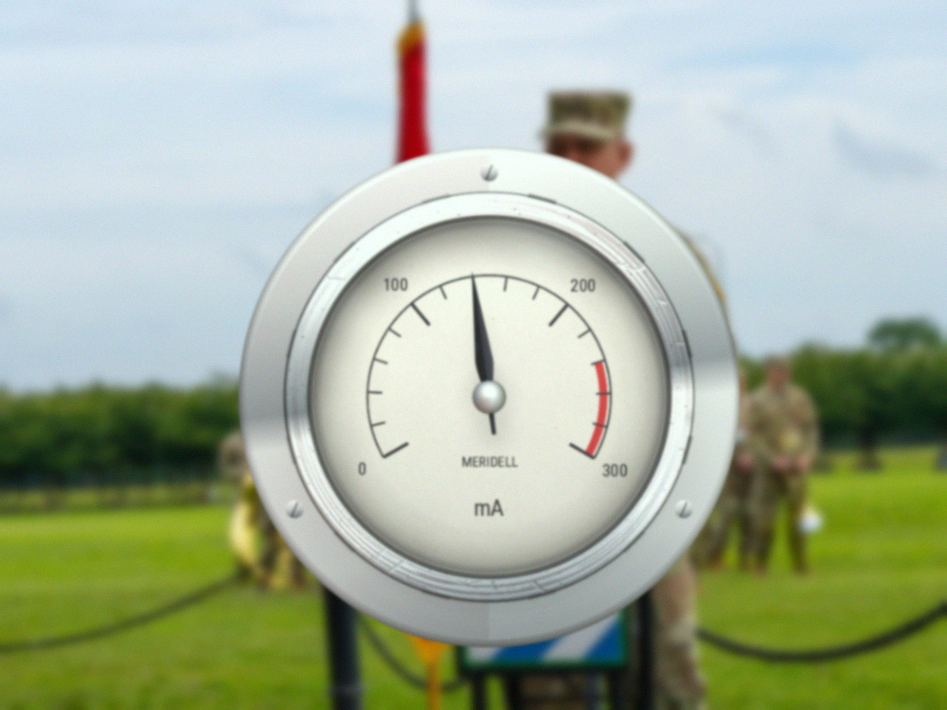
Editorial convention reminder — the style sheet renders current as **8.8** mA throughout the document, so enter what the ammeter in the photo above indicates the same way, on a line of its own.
**140** mA
